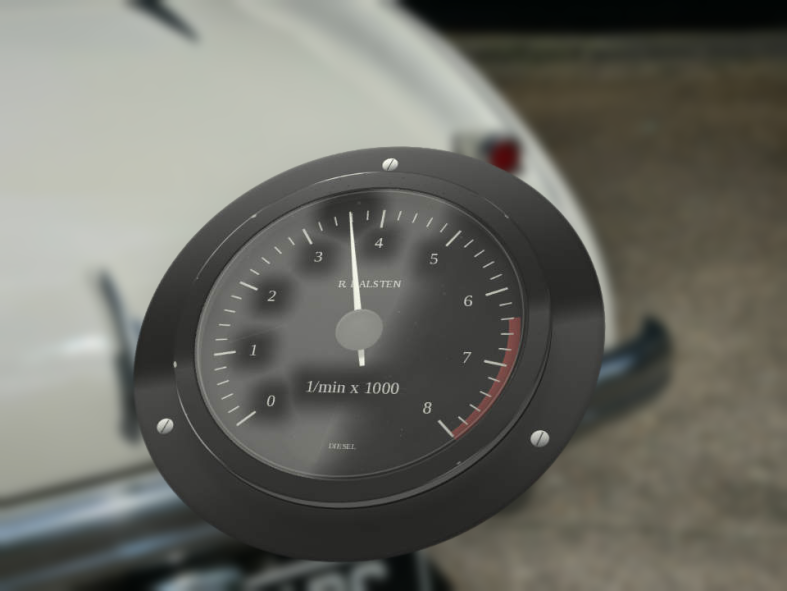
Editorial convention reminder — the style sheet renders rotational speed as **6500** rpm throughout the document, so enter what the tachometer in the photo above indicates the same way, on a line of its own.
**3600** rpm
